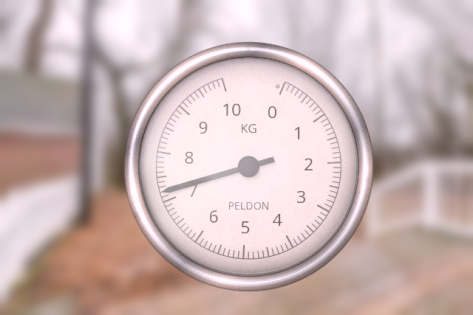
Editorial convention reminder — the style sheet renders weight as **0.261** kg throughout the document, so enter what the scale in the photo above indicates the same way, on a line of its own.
**7.2** kg
